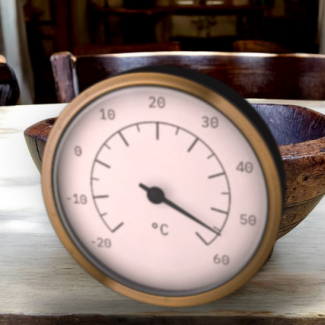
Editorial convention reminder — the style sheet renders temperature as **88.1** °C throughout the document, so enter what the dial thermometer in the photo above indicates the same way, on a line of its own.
**55** °C
